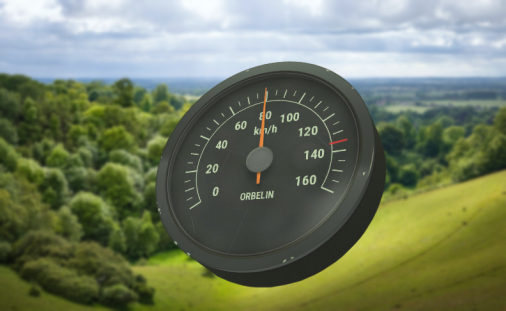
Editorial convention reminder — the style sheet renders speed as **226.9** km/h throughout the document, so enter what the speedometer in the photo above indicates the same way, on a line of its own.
**80** km/h
